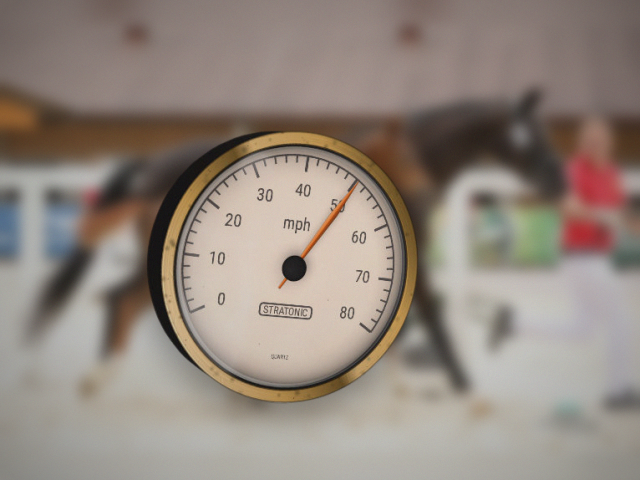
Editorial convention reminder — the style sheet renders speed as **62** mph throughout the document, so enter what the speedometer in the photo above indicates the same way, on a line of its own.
**50** mph
